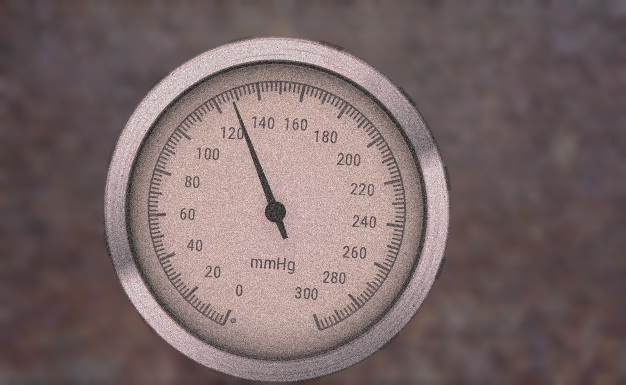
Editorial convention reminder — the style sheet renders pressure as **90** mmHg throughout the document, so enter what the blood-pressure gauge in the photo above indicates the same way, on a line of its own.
**128** mmHg
